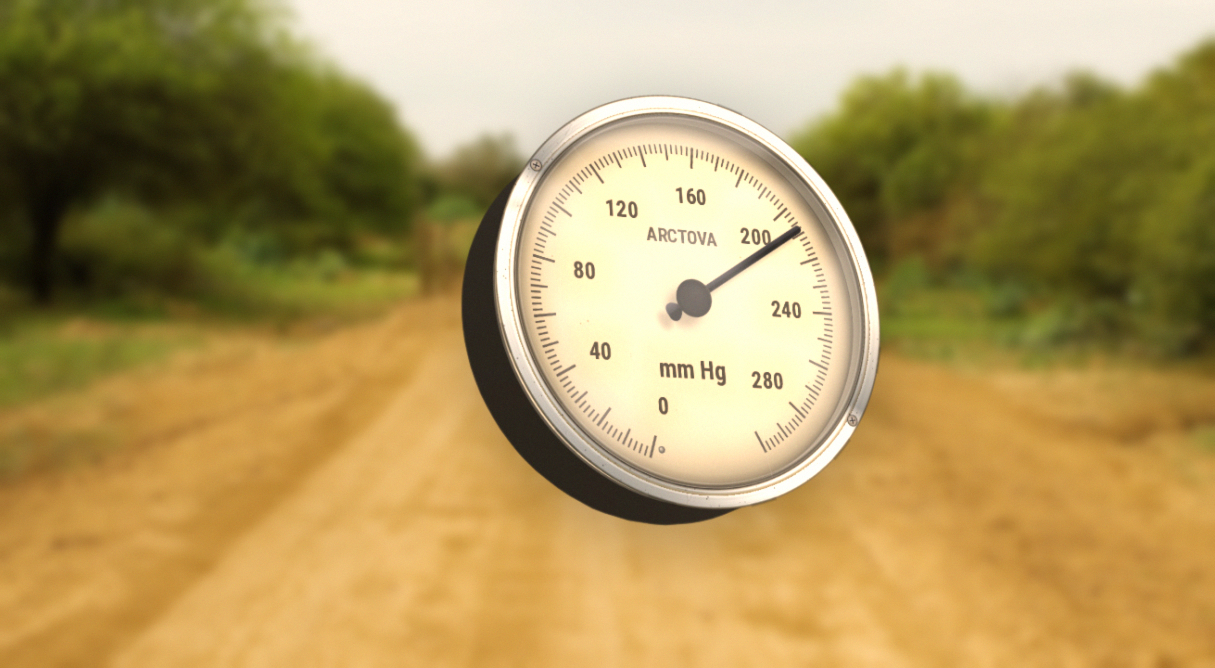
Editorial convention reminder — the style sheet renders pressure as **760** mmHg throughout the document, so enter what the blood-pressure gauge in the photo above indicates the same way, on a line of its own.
**208** mmHg
